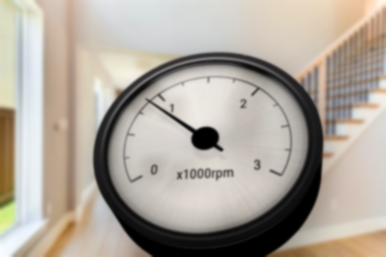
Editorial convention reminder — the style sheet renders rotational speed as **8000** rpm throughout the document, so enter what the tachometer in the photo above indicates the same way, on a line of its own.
**875** rpm
